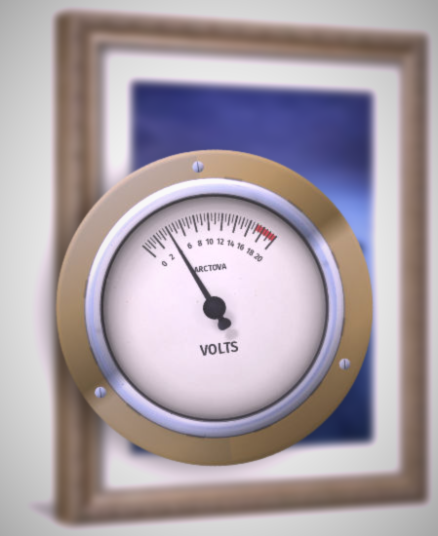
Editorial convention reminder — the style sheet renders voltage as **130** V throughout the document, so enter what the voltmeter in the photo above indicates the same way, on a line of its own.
**4** V
